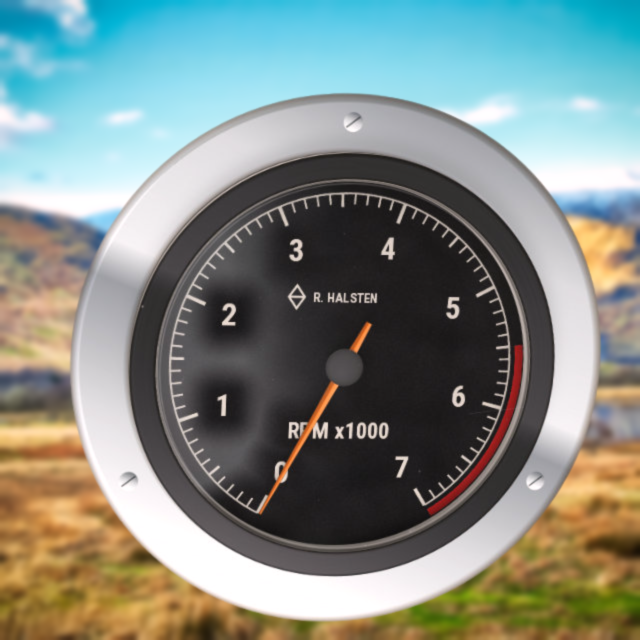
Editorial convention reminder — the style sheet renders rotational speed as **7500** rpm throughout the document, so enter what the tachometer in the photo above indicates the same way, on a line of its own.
**0** rpm
